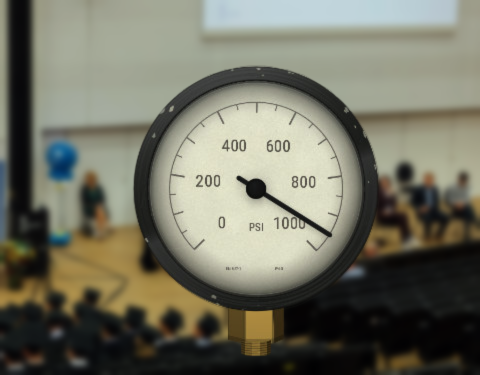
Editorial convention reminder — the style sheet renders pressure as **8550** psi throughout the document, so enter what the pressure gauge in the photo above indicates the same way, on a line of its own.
**950** psi
